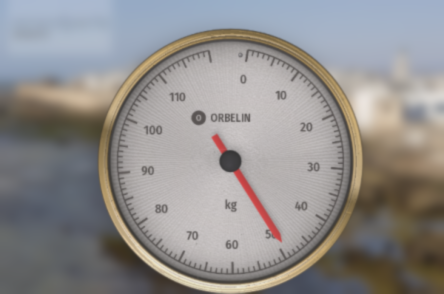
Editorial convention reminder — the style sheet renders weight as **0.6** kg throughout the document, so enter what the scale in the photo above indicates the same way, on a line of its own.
**49** kg
